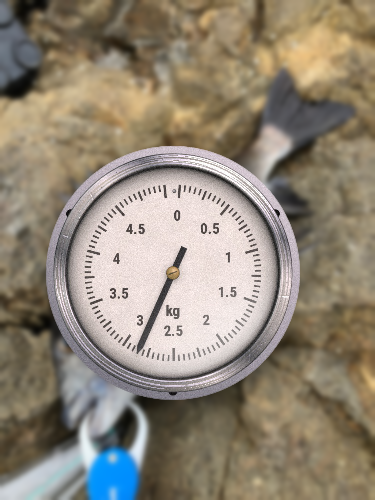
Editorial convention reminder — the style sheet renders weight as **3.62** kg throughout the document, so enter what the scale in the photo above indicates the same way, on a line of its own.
**2.85** kg
